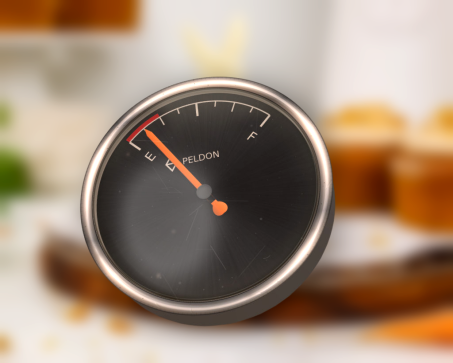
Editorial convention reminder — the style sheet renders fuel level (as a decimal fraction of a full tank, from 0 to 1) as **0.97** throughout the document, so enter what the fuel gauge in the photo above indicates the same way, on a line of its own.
**0.125**
